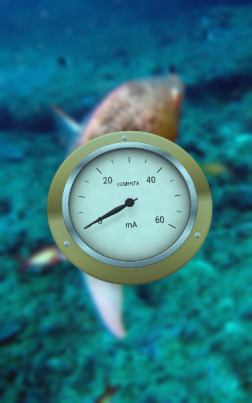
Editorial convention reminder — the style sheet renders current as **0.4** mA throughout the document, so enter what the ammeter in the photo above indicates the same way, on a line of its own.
**0** mA
